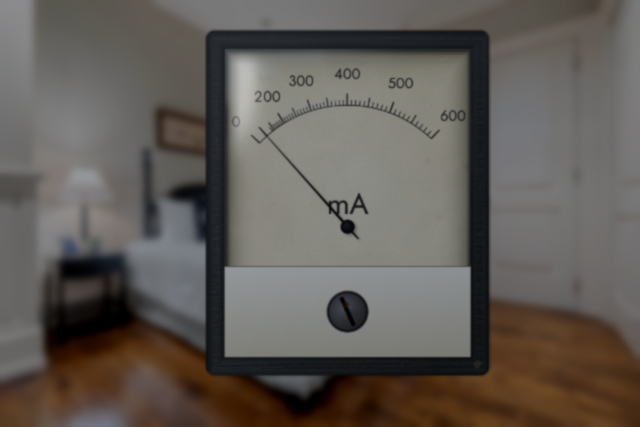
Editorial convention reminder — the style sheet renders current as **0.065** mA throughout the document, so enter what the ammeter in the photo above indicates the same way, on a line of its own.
**100** mA
